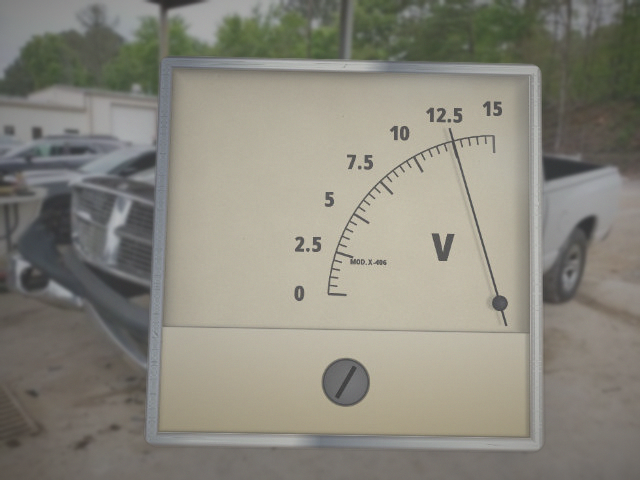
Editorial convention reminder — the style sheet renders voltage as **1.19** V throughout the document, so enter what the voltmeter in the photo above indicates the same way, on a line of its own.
**12.5** V
